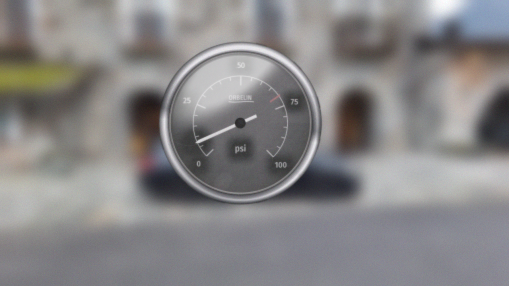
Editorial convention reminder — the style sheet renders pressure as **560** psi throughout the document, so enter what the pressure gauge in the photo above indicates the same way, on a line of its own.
**7.5** psi
